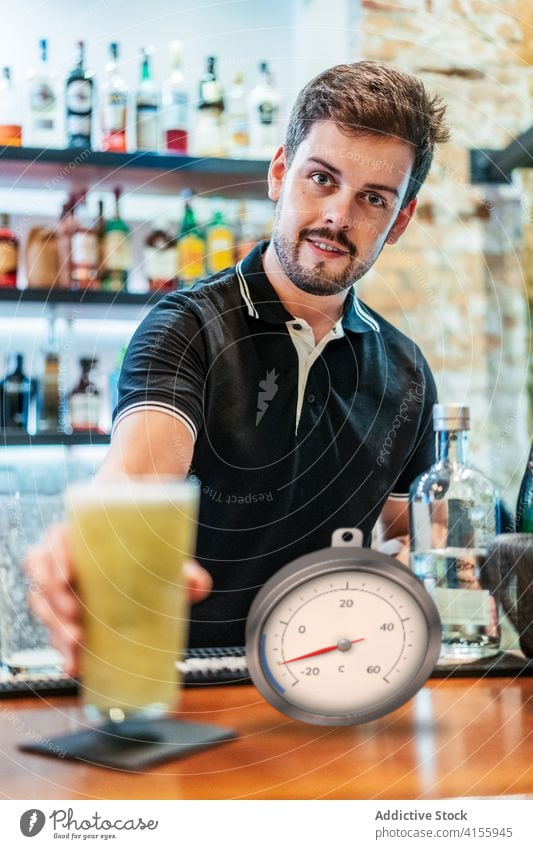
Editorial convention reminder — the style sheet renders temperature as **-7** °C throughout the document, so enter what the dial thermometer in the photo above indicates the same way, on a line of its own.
**-12** °C
